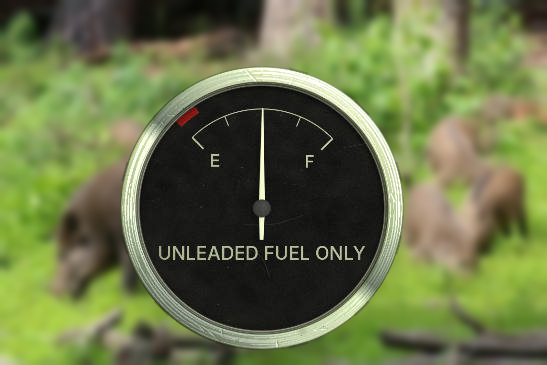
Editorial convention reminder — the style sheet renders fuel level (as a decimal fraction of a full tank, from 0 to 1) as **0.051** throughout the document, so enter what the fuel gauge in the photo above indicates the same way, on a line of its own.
**0.5**
